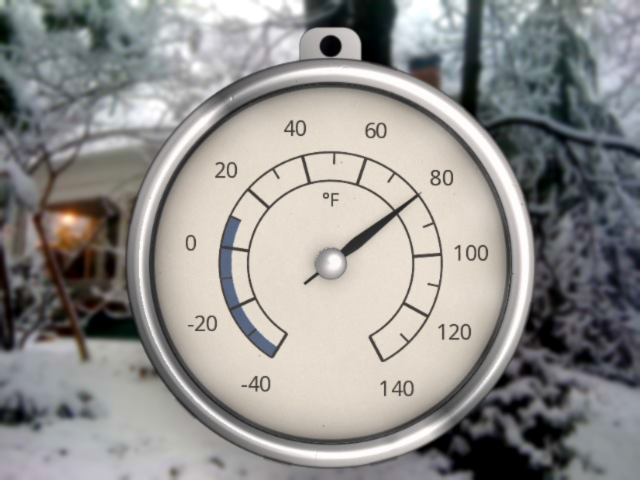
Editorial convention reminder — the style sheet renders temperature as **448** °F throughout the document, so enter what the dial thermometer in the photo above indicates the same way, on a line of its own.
**80** °F
